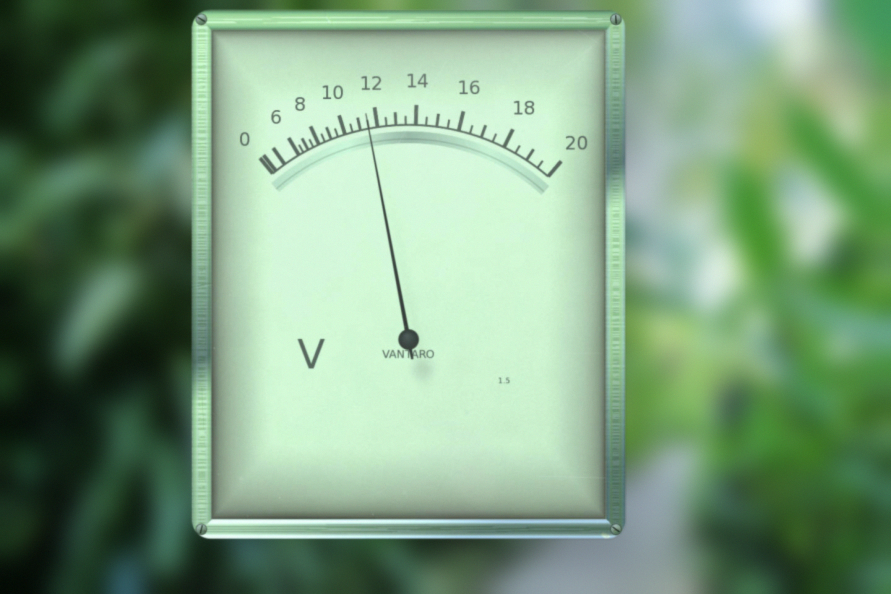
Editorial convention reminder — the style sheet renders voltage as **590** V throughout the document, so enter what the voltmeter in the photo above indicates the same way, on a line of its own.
**11.5** V
